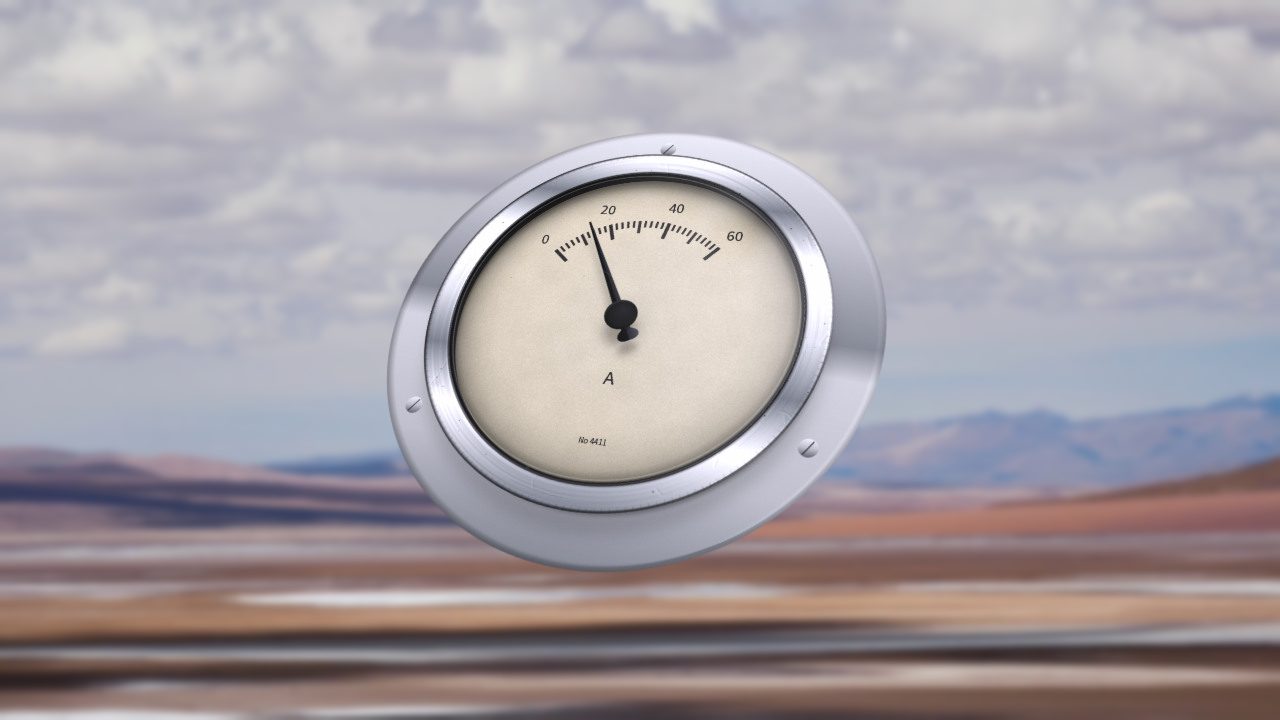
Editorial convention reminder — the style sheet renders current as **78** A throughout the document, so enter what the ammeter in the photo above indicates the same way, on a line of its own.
**14** A
